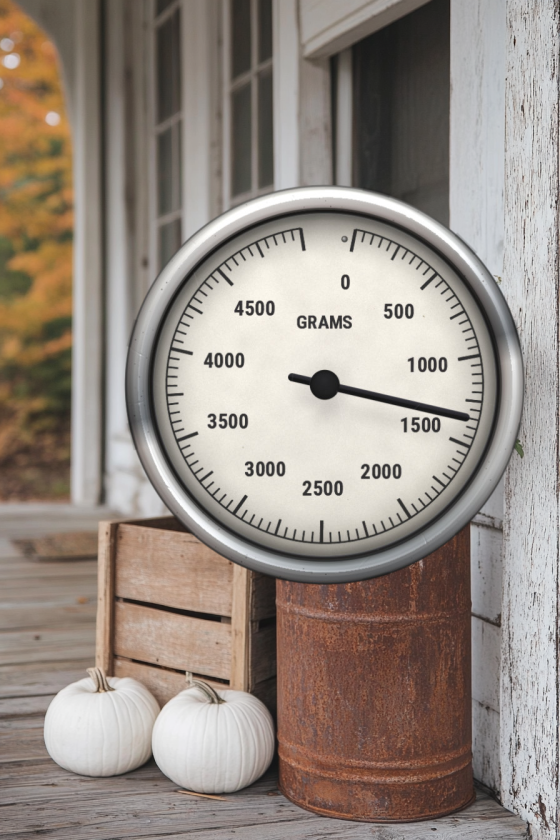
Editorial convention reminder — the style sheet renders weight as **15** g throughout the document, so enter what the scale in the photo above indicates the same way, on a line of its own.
**1350** g
